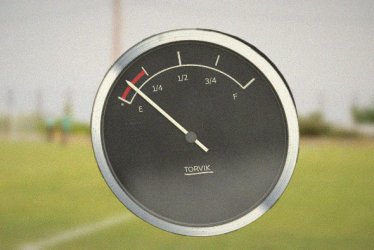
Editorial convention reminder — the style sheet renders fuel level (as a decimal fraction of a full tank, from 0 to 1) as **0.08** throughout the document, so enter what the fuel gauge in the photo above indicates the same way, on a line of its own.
**0.125**
